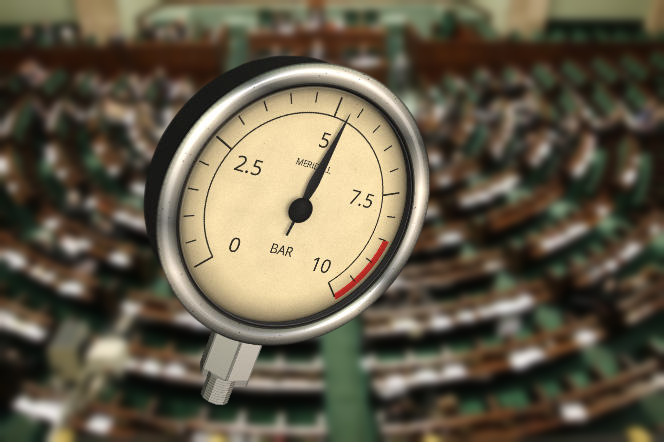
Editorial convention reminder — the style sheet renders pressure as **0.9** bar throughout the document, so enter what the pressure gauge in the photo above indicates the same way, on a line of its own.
**5.25** bar
